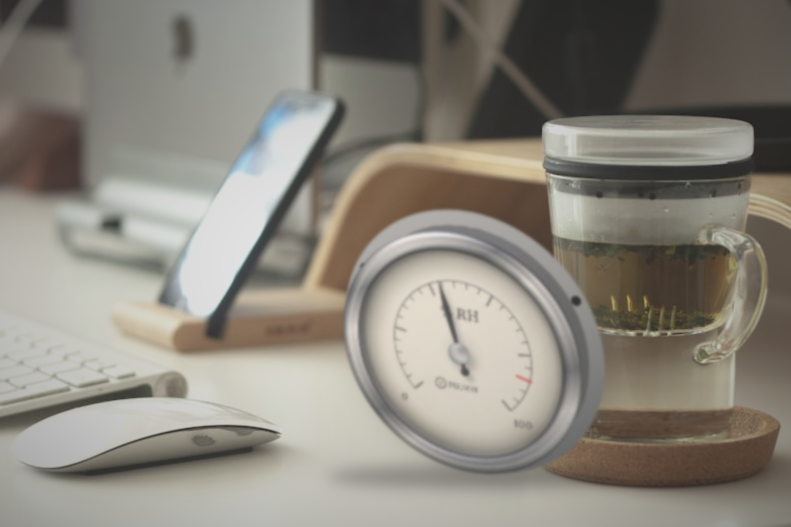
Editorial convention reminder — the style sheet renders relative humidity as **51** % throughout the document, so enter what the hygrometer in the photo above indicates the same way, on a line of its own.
**44** %
